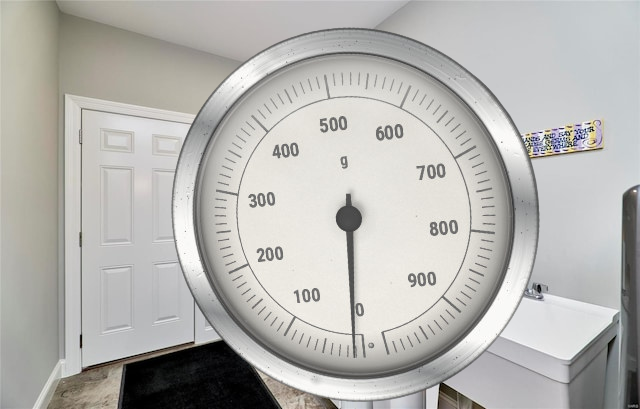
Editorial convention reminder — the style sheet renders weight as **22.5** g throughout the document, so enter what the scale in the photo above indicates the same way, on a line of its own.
**10** g
